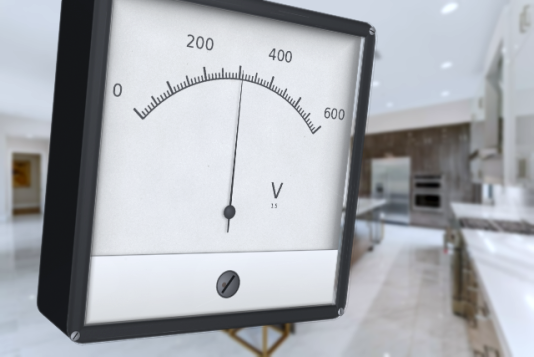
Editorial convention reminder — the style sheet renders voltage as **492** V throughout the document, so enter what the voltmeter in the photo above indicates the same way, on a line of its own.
**300** V
